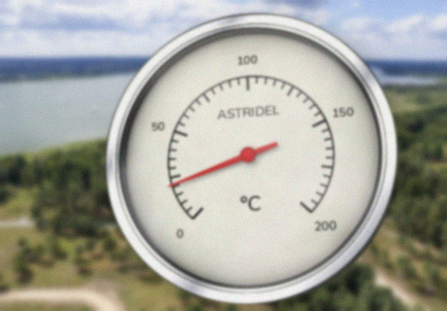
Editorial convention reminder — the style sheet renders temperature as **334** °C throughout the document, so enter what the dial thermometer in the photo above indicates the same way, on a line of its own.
**20** °C
